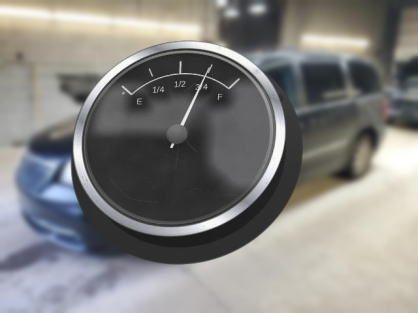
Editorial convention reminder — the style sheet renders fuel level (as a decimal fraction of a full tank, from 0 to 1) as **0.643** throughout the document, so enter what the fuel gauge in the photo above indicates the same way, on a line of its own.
**0.75**
